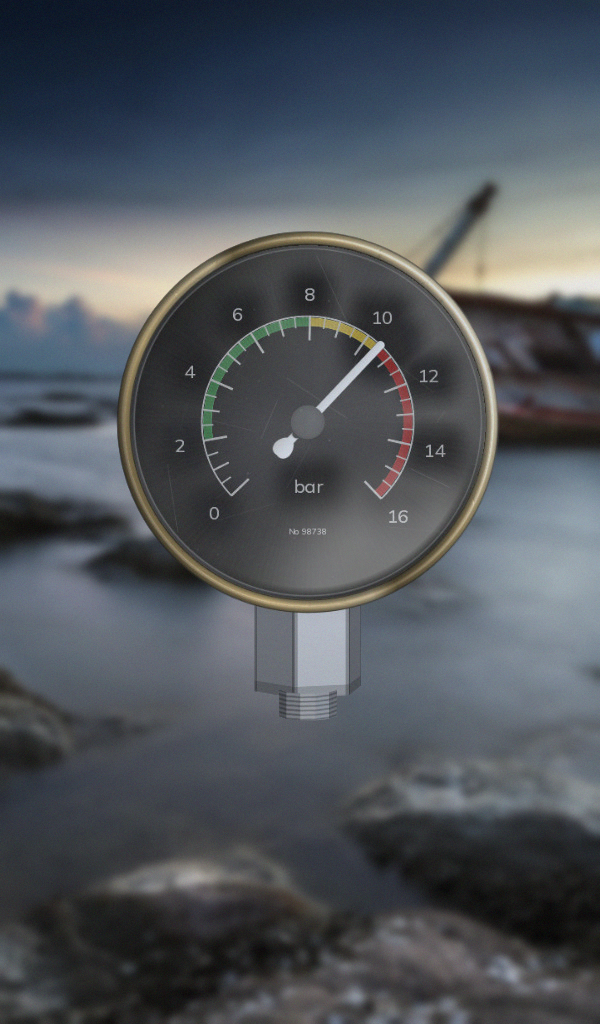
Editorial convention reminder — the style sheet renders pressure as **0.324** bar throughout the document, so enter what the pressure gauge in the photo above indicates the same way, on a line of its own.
**10.5** bar
